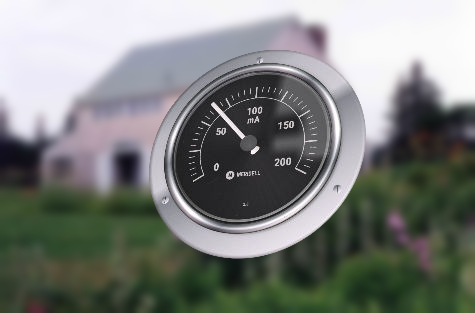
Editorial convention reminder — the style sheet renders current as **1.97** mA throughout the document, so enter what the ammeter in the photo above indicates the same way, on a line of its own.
**65** mA
